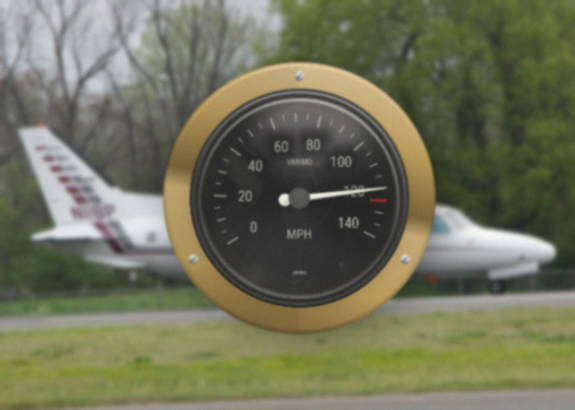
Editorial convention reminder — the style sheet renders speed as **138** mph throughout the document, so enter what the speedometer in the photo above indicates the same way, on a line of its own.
**120** mph
